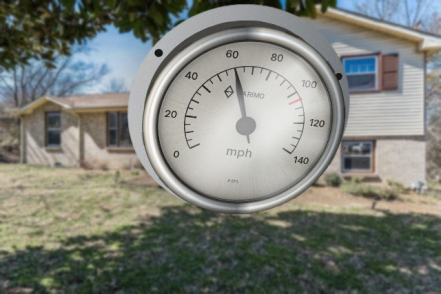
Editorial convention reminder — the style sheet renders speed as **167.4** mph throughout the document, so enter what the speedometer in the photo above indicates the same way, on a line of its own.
**60** mph
